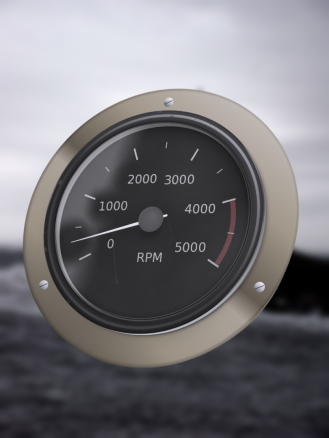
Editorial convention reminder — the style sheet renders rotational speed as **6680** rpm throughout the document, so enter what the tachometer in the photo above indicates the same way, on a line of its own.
**250** rpm
